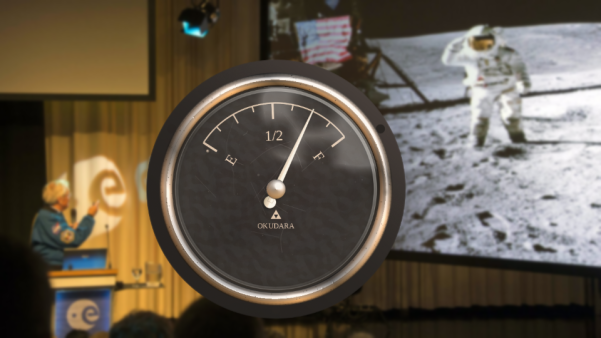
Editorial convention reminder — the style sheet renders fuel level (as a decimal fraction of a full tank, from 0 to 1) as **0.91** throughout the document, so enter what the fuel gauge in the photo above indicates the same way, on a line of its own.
**0.75**
